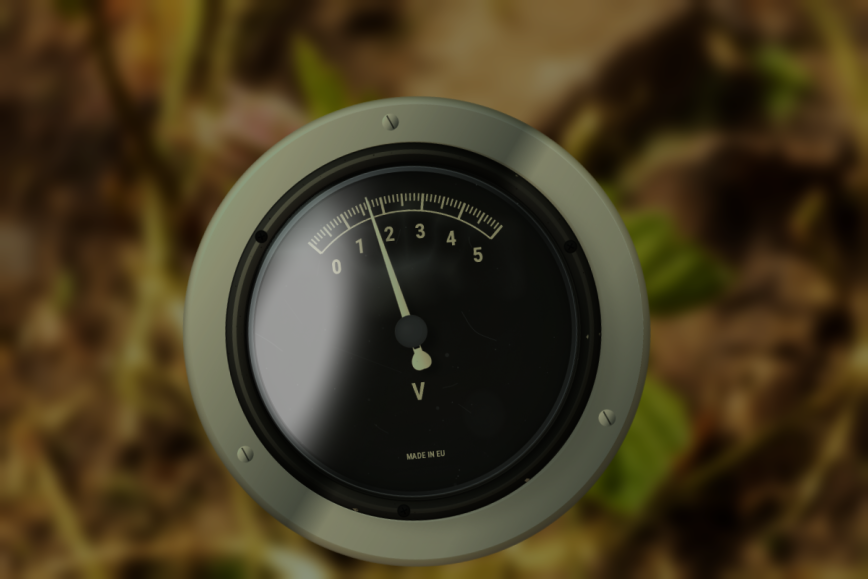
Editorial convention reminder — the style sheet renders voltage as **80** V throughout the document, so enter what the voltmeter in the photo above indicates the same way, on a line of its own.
**1.7** V
